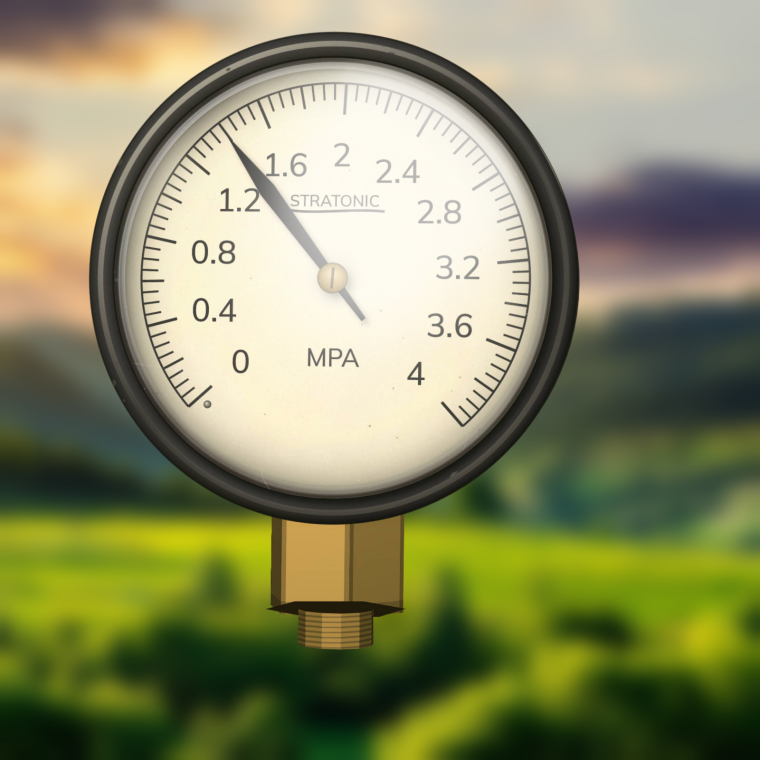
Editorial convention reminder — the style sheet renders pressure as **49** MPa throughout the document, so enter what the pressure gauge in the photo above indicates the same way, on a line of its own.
**1.4** MPa
